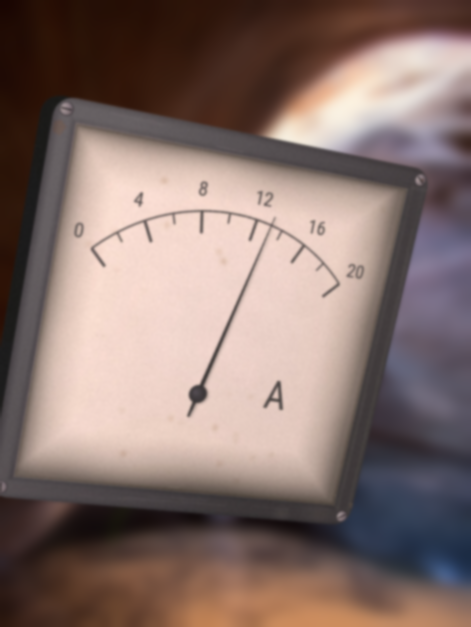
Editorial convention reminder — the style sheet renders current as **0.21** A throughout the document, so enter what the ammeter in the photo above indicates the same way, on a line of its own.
**13** A
